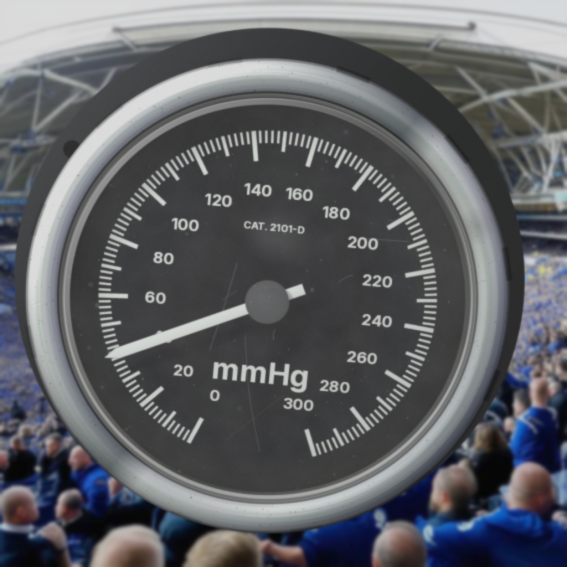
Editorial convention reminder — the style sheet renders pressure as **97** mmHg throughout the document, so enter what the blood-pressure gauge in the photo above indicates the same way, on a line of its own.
**40** mmHg
